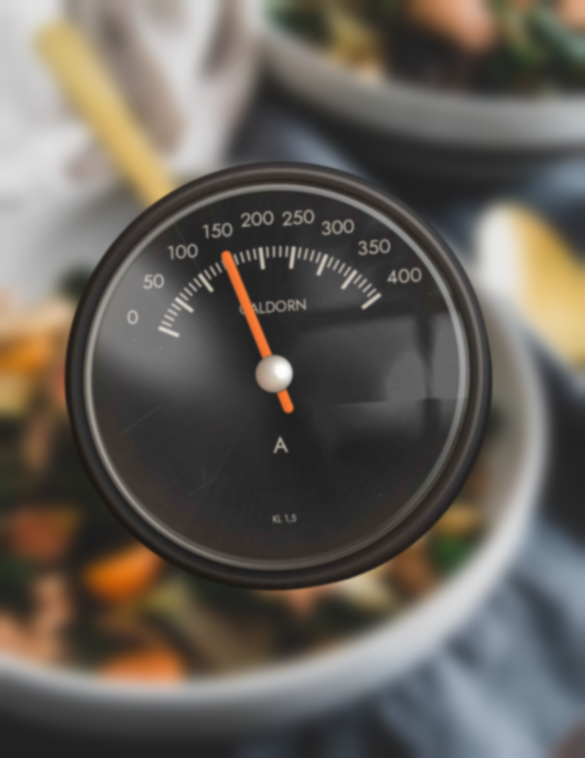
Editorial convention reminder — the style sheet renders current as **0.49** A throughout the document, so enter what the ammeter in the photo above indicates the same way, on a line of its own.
**150** A
